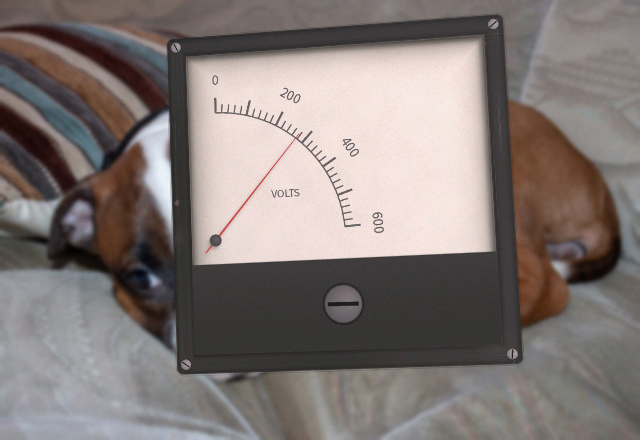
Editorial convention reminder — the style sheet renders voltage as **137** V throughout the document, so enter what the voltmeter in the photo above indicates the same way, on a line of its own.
**280** V
